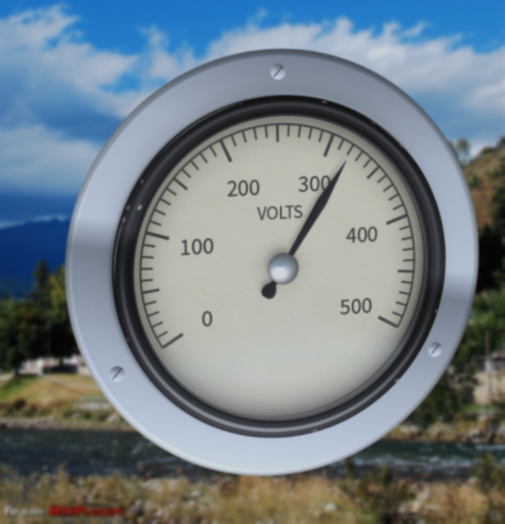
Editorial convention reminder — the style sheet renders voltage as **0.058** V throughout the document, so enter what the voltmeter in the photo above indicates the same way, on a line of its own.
**320** V
